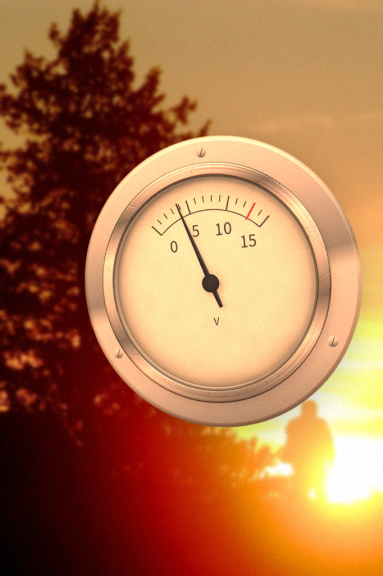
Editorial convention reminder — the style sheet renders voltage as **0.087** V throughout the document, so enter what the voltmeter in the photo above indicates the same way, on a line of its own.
**4** V
